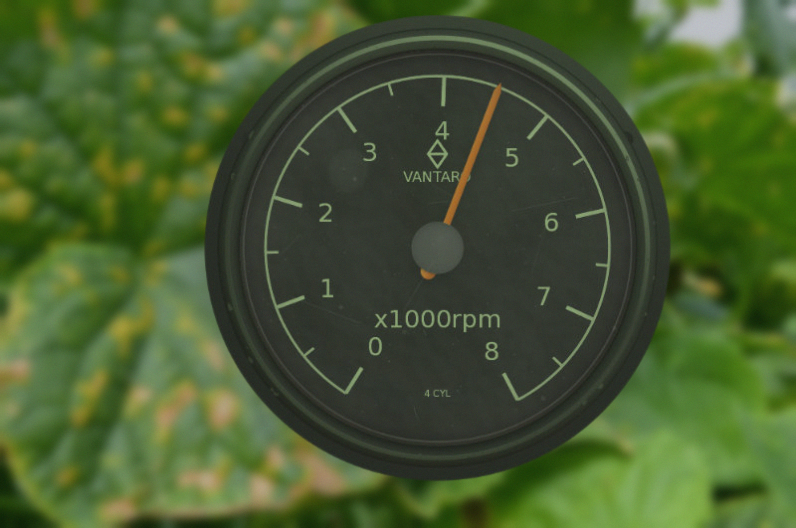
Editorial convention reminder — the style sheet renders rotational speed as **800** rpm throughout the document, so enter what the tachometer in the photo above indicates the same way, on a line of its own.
**4500** rpm
